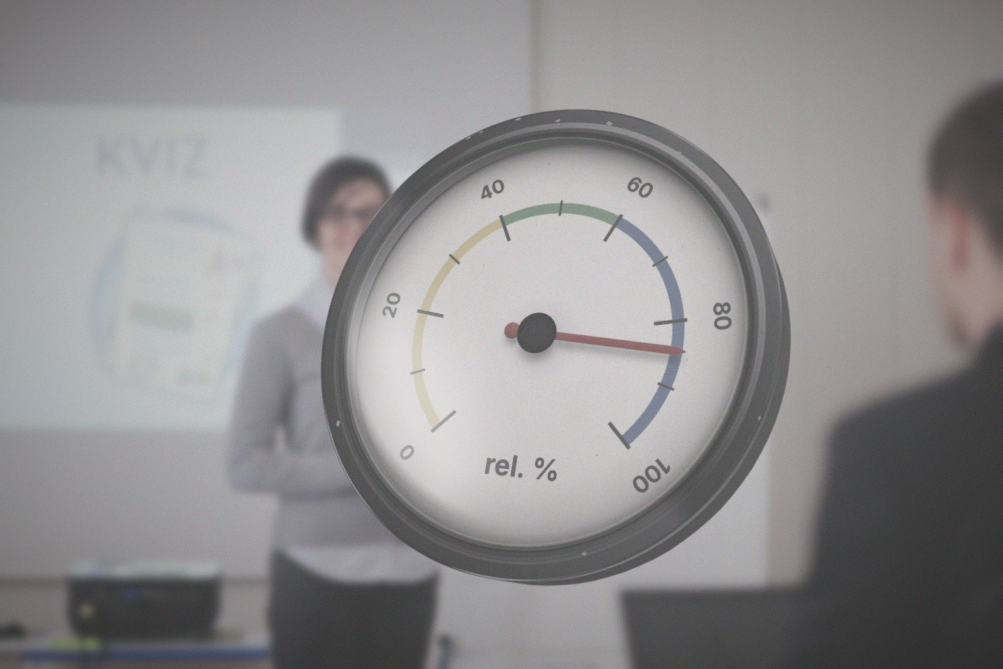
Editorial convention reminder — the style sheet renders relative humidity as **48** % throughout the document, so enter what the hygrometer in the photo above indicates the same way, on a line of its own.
**85** %
